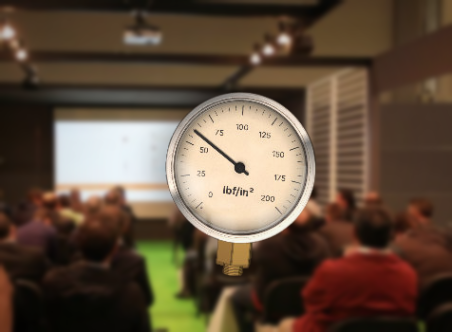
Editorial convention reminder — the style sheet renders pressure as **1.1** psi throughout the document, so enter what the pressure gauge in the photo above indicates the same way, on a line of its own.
**60** psi
